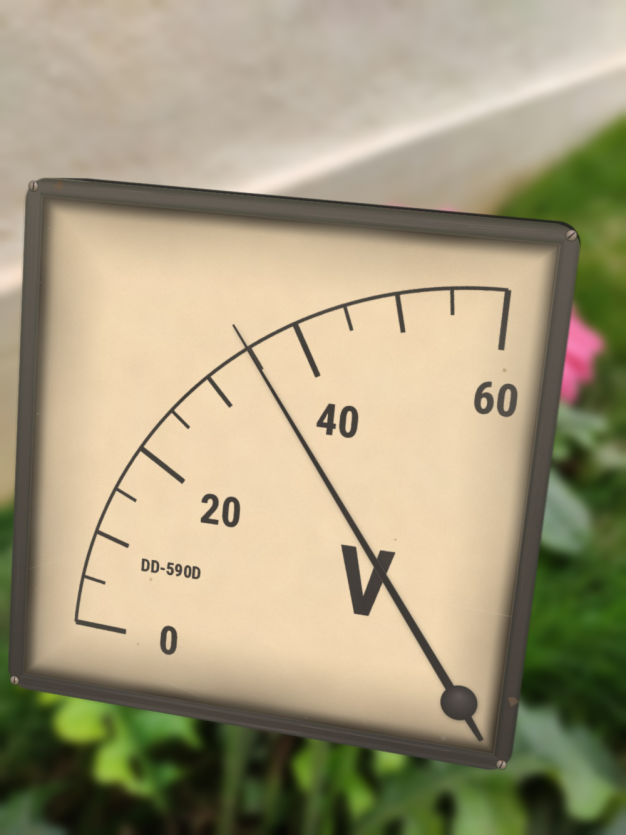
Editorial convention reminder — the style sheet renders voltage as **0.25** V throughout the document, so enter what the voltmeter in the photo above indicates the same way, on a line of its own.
**35** V
